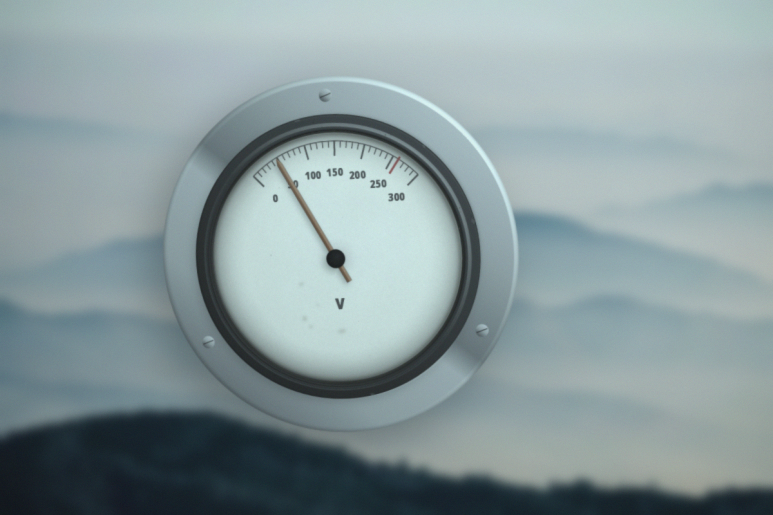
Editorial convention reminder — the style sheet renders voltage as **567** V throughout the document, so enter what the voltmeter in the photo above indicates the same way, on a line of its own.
**50** V
